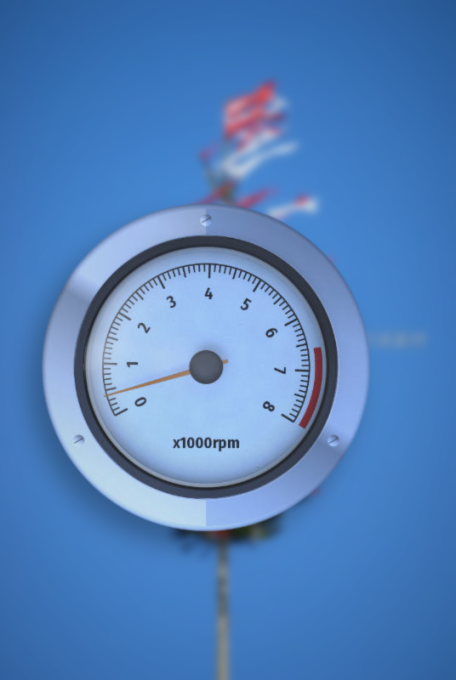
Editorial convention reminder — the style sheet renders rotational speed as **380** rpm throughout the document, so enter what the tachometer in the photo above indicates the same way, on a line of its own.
**400** rpm
